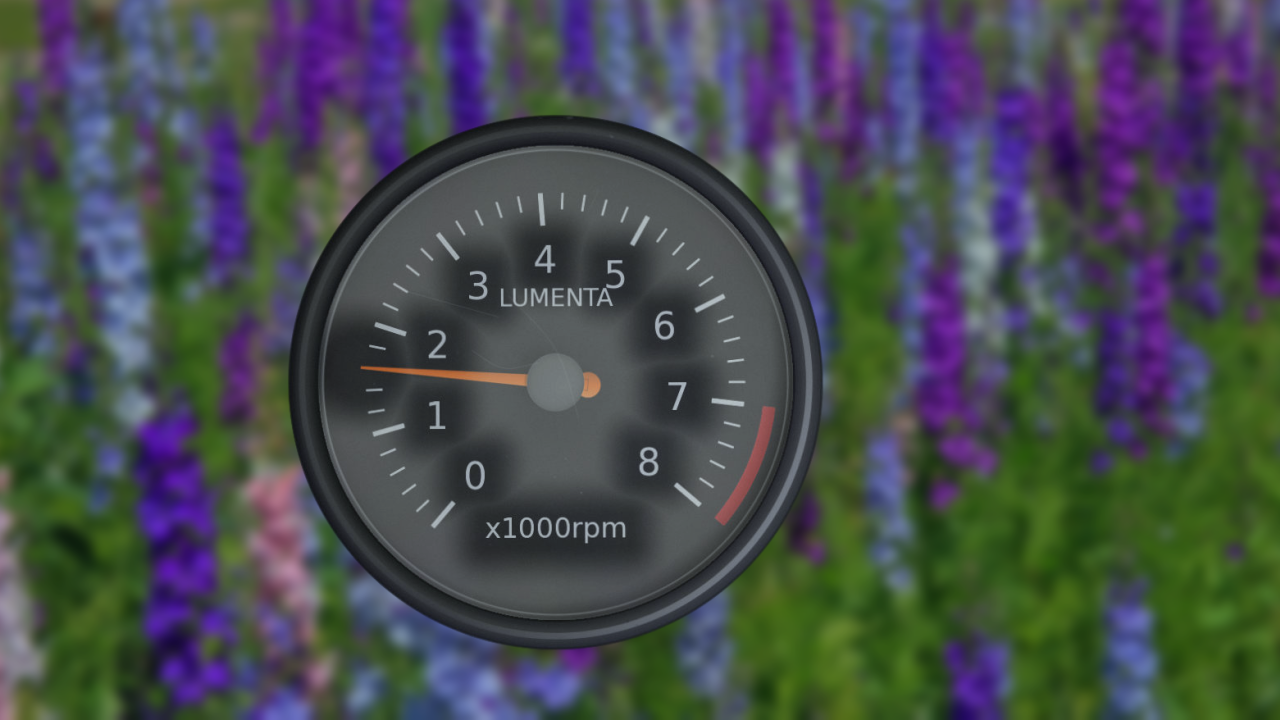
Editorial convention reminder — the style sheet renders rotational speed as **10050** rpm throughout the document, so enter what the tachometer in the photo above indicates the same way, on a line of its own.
**1600** rpm
